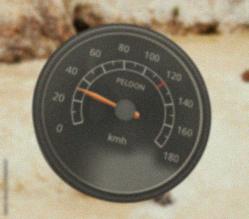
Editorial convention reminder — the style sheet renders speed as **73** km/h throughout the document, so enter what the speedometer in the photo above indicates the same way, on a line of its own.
**30** km/h
